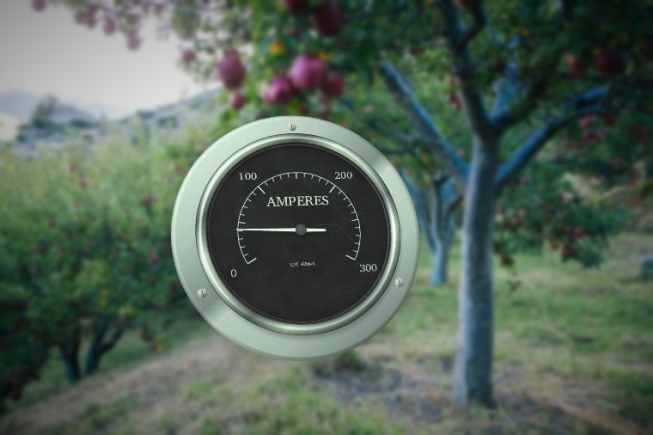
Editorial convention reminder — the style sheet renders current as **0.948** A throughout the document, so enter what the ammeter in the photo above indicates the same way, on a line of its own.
**40** A
